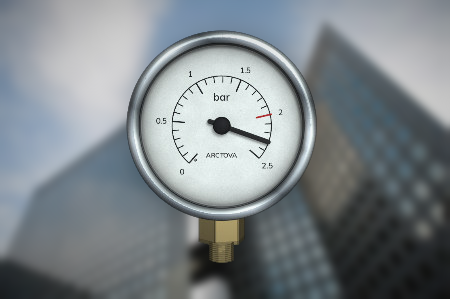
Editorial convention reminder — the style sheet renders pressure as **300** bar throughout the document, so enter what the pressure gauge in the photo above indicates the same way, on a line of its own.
**2.3** bar
